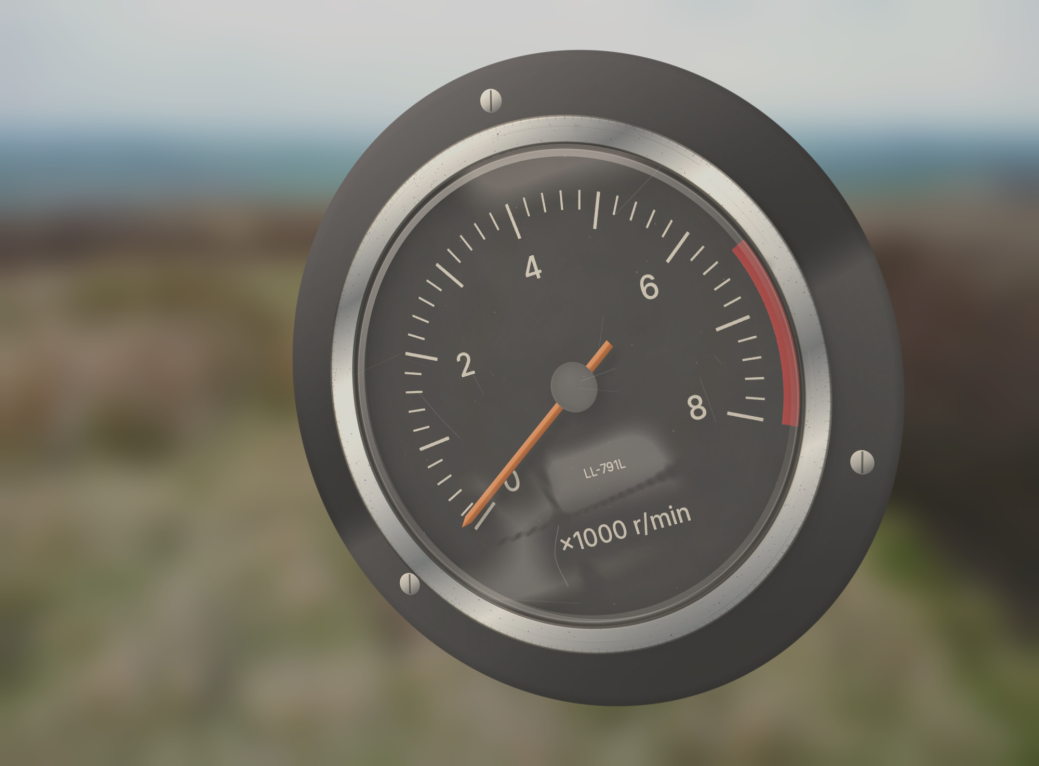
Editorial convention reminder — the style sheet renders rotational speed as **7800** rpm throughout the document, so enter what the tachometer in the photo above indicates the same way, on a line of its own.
**100** rpm
